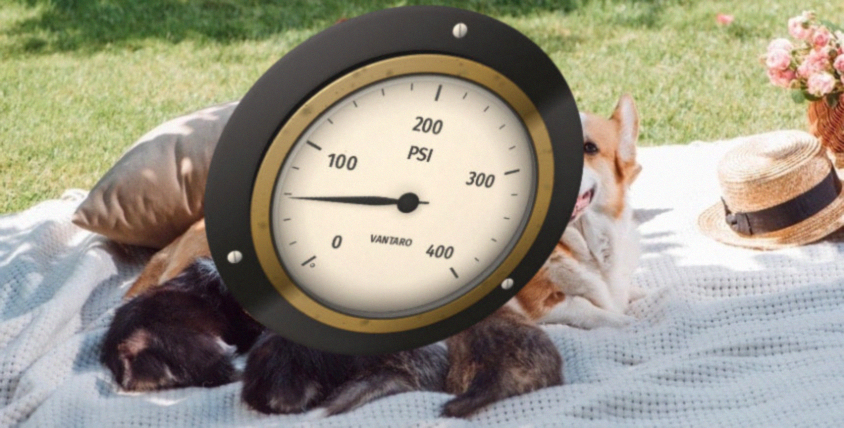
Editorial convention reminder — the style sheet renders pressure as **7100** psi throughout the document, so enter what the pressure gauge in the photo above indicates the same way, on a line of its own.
**60** psi
